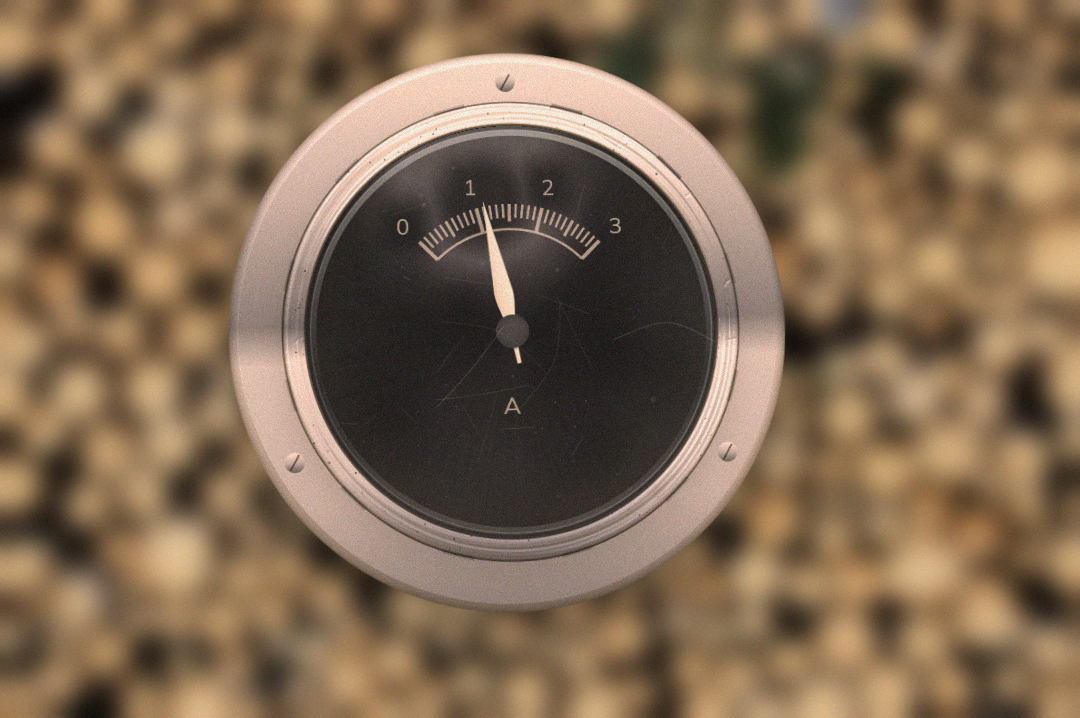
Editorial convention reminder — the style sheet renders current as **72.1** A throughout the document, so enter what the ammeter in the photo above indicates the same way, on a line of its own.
**1.1** A
